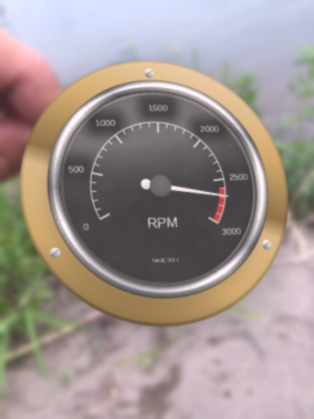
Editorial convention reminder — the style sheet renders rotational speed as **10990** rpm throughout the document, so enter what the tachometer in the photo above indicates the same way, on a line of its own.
**2700** rpm
